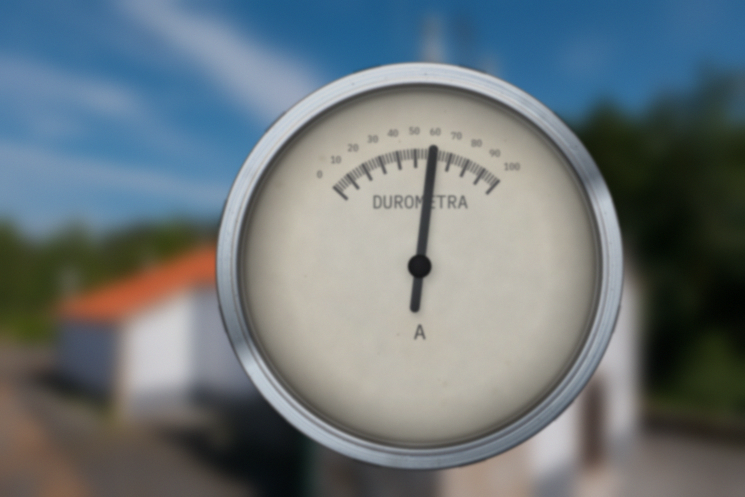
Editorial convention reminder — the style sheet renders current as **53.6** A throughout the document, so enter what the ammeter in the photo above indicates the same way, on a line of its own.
**60** A
